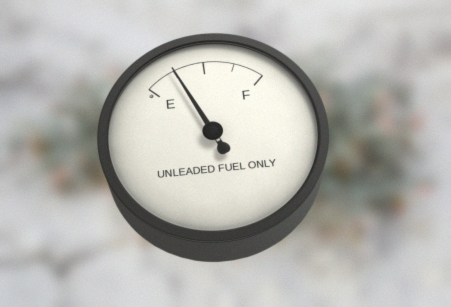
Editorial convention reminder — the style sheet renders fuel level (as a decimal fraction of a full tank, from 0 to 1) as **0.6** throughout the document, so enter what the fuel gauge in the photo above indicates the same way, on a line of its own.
**0.25**
